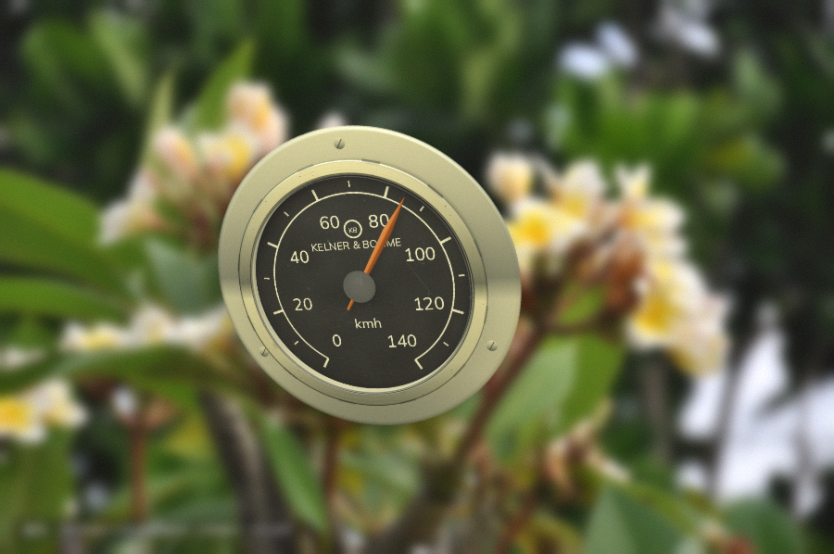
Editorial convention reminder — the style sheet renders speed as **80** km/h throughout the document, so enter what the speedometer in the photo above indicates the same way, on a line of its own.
**85** km/h
